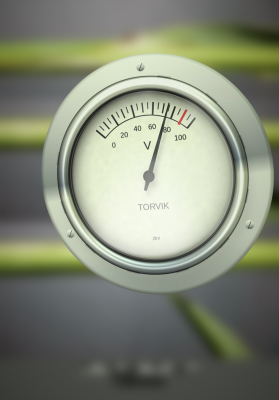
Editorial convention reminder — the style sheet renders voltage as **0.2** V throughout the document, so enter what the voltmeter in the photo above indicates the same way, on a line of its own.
**75** V
